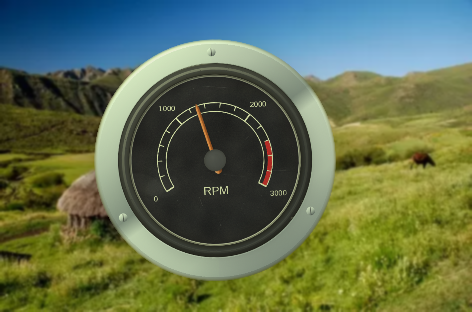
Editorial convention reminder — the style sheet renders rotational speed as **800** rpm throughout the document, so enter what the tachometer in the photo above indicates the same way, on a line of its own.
**1300** rpm
